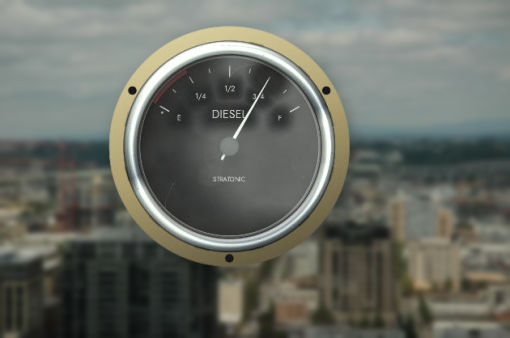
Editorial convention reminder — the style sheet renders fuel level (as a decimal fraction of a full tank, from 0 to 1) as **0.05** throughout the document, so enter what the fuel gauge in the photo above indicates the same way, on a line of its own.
**0.75**
